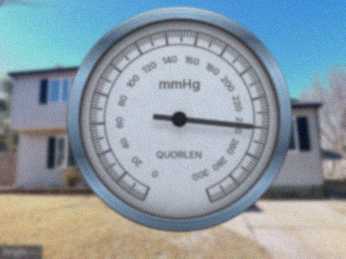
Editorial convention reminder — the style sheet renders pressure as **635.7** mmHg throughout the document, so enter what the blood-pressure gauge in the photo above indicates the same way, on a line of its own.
**240** mmHg
